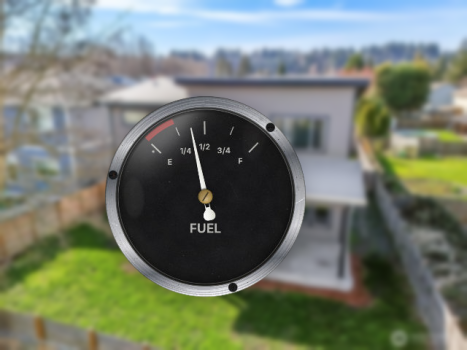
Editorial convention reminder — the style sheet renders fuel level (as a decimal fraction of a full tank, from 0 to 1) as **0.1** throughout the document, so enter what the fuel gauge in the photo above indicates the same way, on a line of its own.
**0.375**
